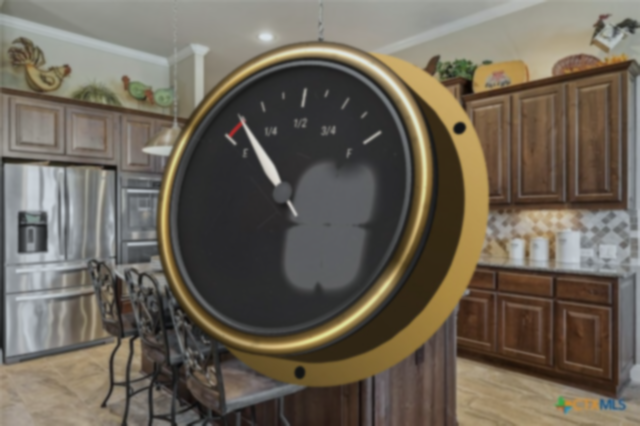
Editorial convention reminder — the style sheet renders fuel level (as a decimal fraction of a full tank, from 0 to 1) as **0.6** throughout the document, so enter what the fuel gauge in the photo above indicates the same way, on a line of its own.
**0.125**
